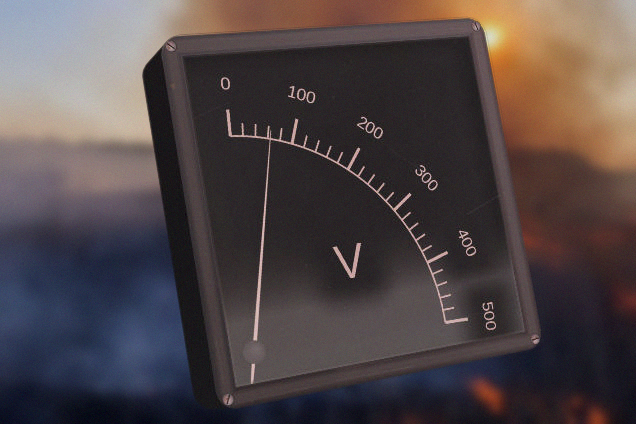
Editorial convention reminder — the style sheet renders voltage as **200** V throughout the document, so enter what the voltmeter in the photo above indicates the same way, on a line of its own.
**60** V
